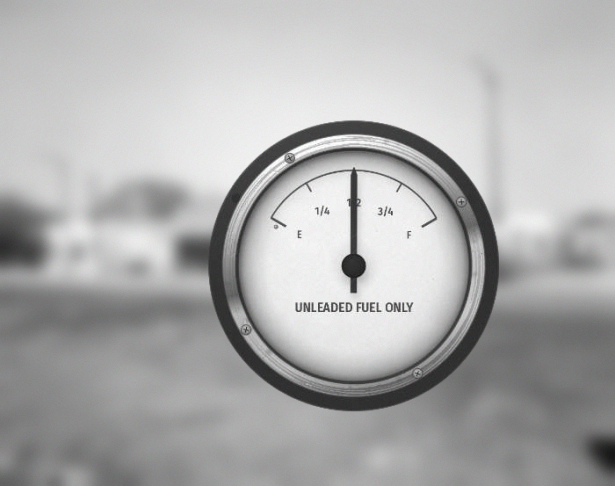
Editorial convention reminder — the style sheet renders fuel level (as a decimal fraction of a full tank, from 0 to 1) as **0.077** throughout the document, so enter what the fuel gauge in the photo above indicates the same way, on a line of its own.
**0.5**
